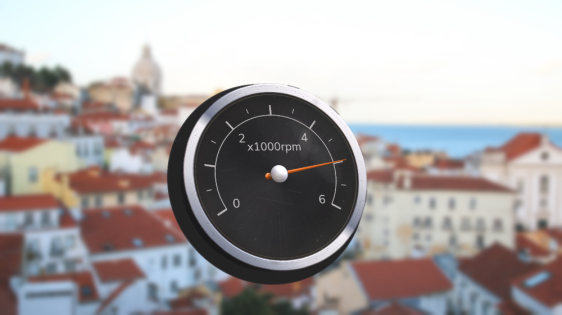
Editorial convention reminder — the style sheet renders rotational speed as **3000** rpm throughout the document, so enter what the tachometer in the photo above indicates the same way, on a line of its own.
**5000** rpm
